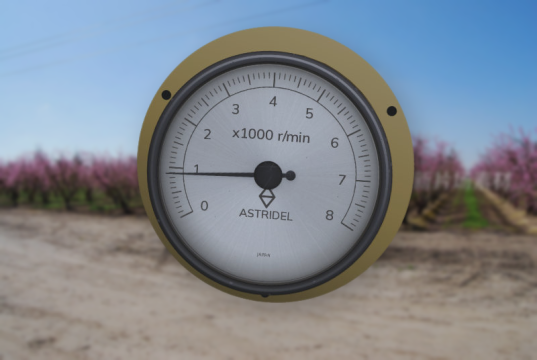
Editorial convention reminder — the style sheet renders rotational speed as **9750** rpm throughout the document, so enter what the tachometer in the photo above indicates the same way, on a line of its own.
**900** rpm
